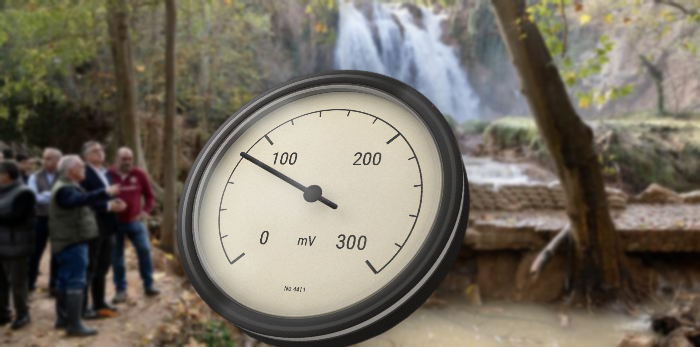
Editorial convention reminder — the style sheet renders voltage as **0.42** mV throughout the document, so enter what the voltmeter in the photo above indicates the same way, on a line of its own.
**80** mV
